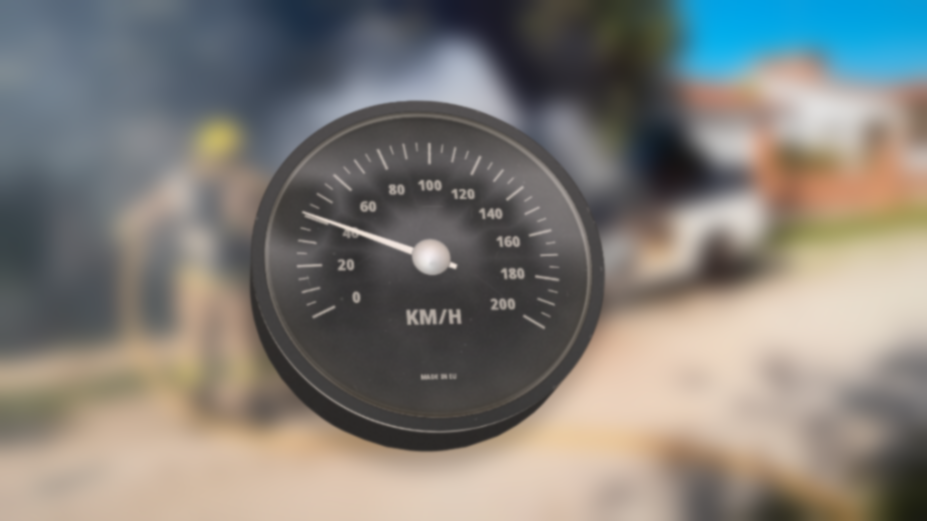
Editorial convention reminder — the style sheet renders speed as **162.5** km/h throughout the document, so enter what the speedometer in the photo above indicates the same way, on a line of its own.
**40** km/h
